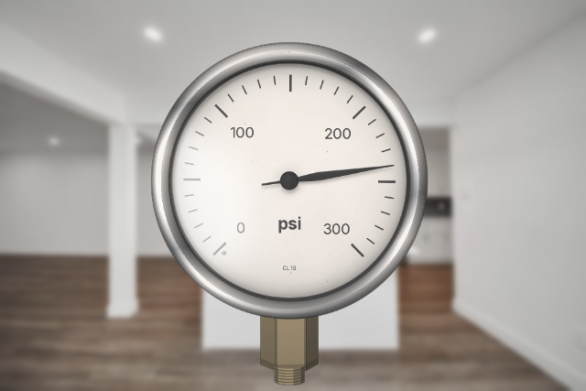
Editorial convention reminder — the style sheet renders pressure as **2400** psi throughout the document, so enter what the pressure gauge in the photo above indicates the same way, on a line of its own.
**240** psi
